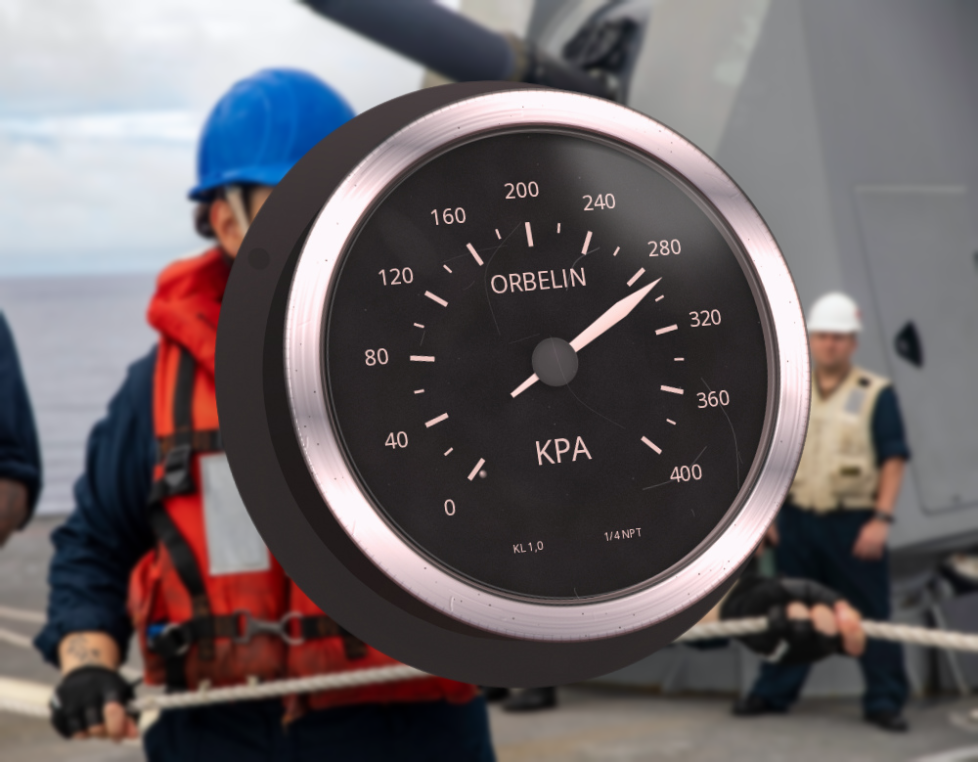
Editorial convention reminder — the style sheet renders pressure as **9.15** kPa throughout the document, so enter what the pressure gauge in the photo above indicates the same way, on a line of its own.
**290** kPa
